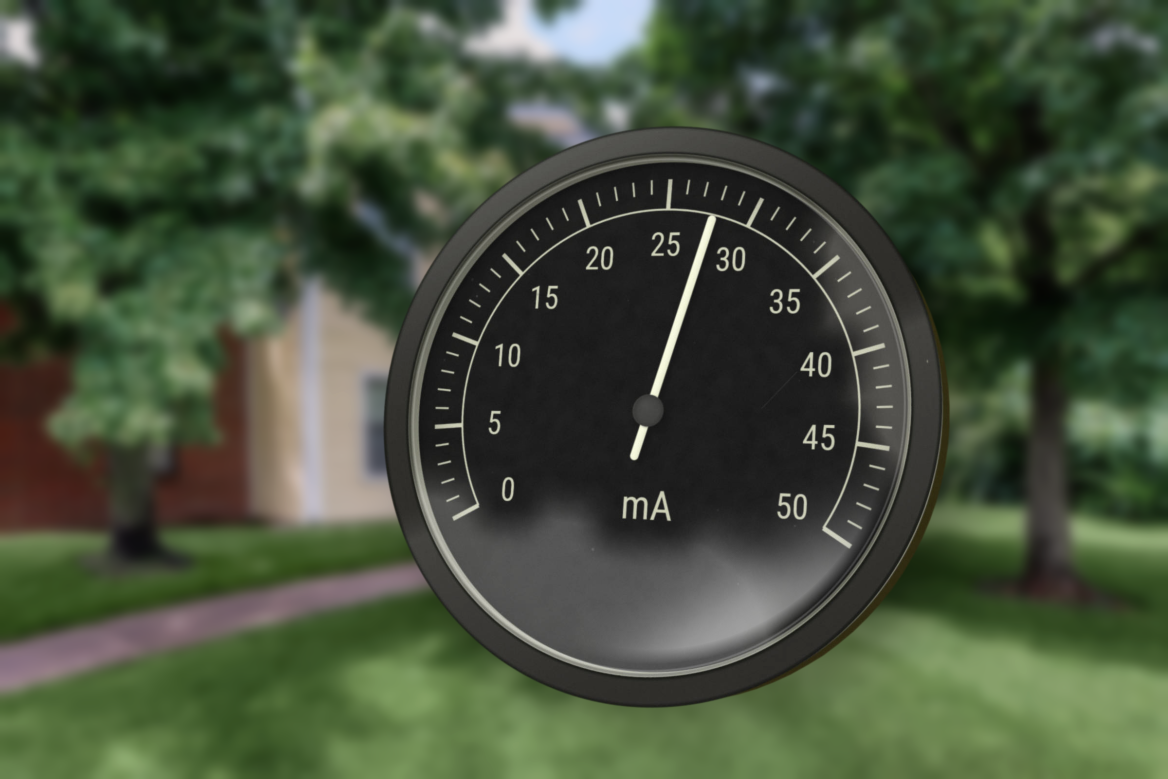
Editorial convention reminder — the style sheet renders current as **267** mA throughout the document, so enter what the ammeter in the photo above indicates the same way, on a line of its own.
**28** mA
